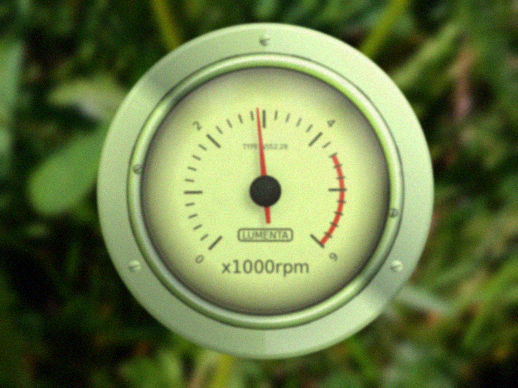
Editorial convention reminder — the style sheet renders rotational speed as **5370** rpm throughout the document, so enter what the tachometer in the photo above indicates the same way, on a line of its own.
**2900** rpm
